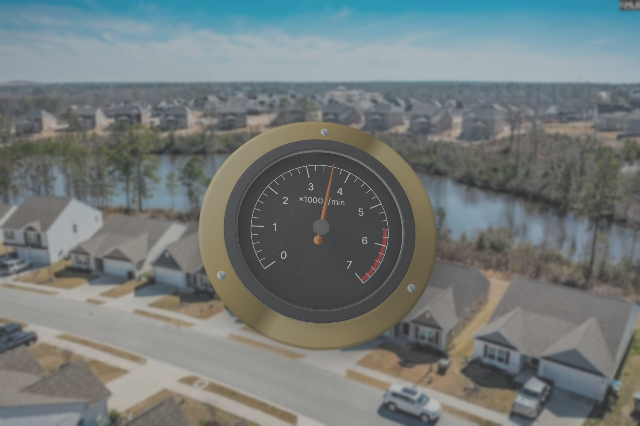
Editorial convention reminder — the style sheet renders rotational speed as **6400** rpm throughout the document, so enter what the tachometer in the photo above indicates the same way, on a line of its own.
**3600** rpm
